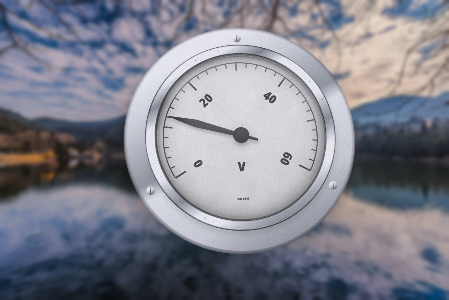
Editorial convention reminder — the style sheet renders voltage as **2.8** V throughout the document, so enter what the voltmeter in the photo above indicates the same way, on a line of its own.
**12** V
